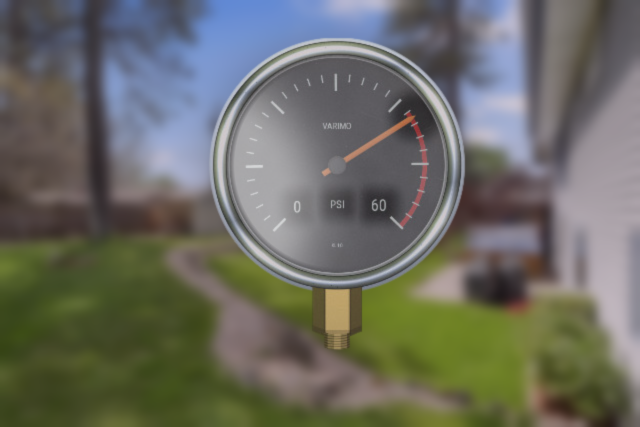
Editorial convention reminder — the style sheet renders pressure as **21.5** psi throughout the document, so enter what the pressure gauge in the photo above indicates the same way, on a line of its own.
**43** psi
